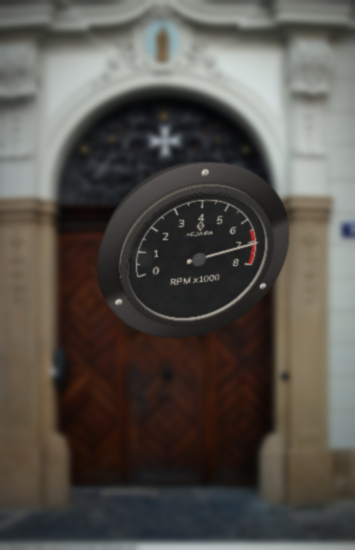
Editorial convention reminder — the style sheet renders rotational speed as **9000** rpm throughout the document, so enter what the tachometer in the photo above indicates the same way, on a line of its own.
**7000** rpm
